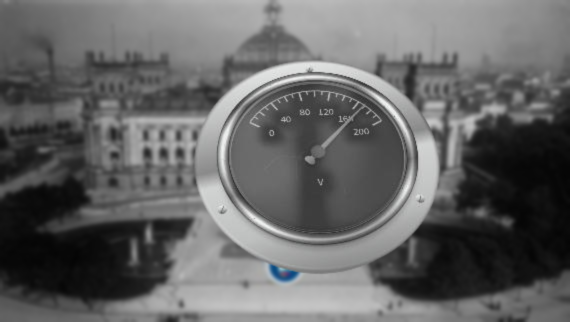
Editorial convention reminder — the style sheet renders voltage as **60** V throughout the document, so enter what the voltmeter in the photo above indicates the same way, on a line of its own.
**170** V
